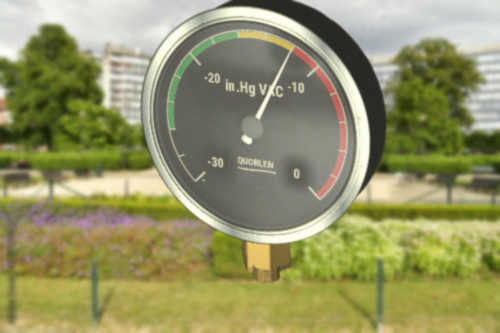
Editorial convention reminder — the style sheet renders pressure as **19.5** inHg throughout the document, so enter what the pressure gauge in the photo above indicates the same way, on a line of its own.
**-12** inHg
